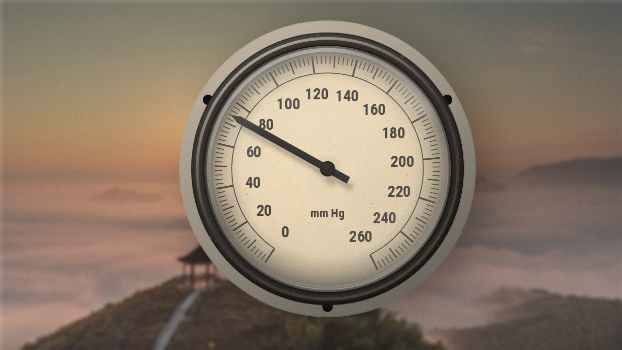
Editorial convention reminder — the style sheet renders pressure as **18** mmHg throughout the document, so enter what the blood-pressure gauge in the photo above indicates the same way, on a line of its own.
**74** mmHg
